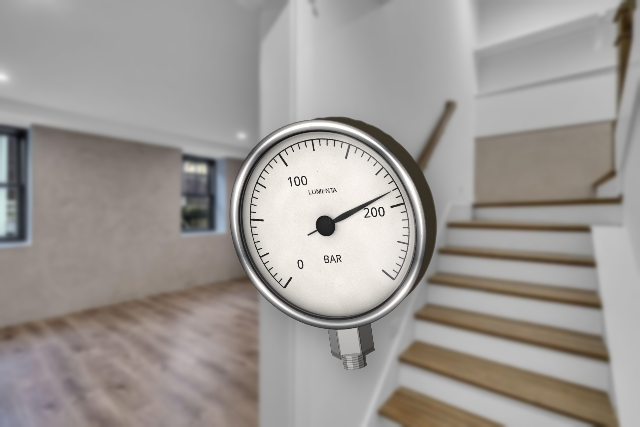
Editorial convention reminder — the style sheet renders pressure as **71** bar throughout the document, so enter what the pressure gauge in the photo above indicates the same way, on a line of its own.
**190** bar
